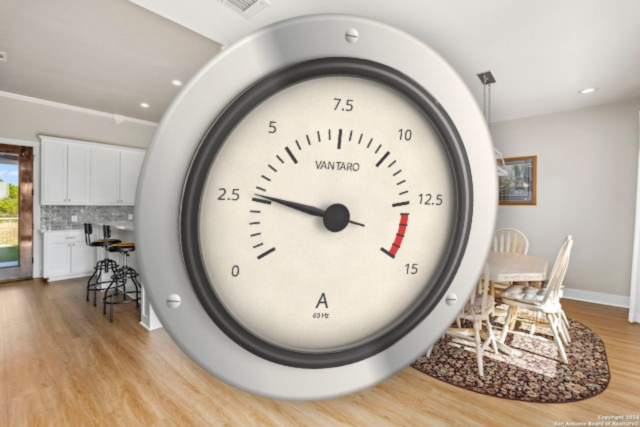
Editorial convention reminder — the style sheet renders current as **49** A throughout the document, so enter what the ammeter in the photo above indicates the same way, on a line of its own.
**2.75** A
